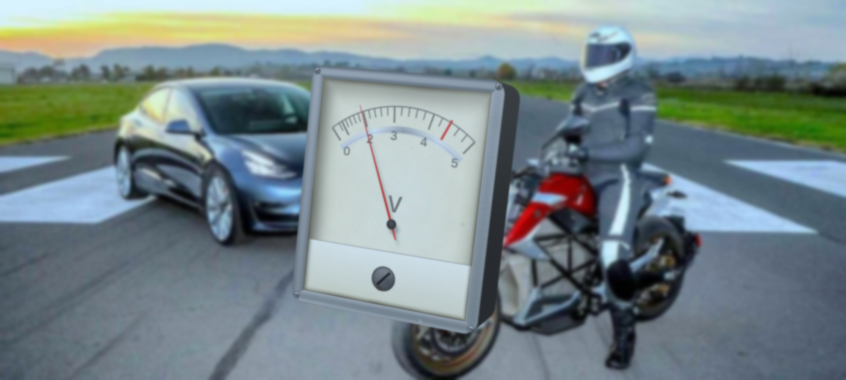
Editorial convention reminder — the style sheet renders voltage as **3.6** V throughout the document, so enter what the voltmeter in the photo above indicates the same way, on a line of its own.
**2** V
